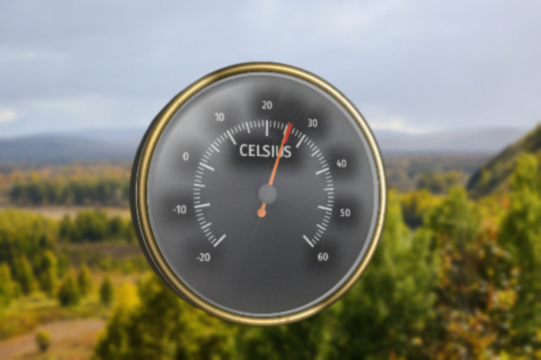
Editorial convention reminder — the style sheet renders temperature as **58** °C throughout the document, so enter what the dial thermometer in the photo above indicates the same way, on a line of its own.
**25** °C
